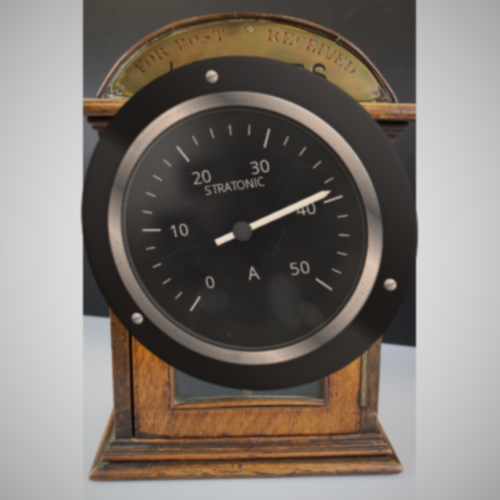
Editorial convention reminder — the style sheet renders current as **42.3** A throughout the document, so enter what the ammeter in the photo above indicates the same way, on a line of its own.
**39** A
